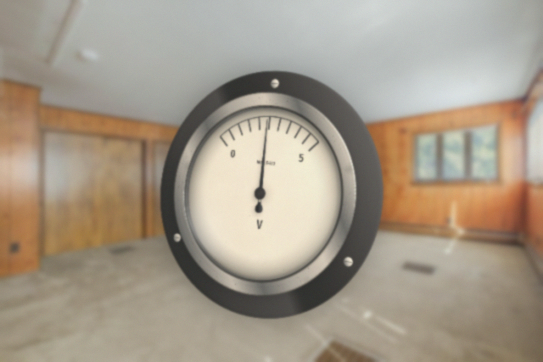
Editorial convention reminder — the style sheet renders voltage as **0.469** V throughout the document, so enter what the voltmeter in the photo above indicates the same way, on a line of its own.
**2.5** V
